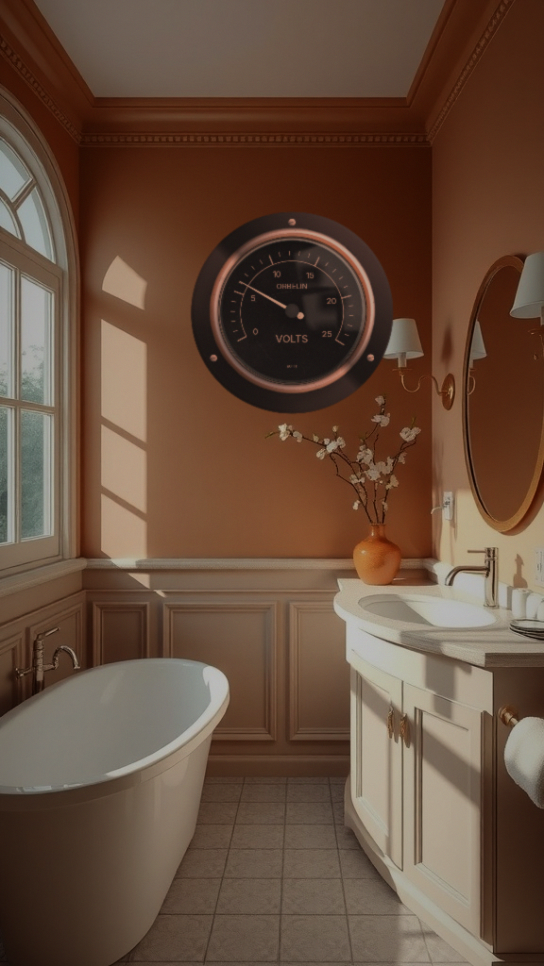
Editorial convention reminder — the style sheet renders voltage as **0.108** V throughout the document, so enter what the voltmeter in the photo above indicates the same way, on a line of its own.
**6** V
